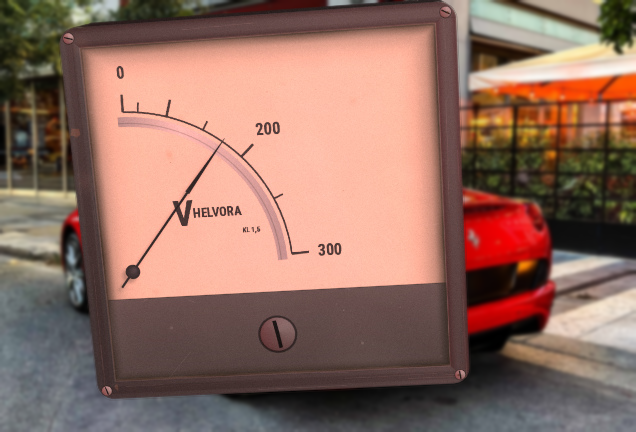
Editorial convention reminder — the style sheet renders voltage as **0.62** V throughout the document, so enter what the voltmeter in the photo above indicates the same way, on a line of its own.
**175** V
